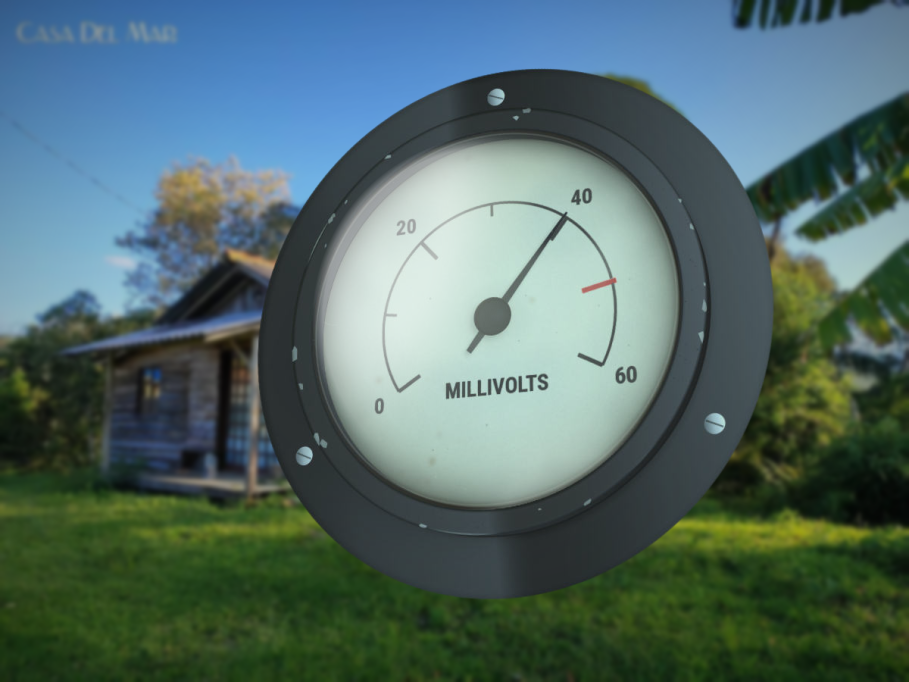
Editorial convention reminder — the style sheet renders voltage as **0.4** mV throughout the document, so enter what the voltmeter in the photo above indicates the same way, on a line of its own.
**40** mV
